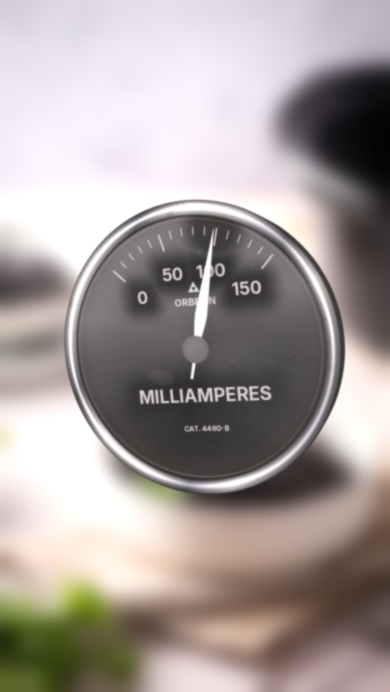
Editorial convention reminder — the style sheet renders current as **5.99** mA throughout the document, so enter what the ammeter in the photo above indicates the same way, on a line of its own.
**100** mA
